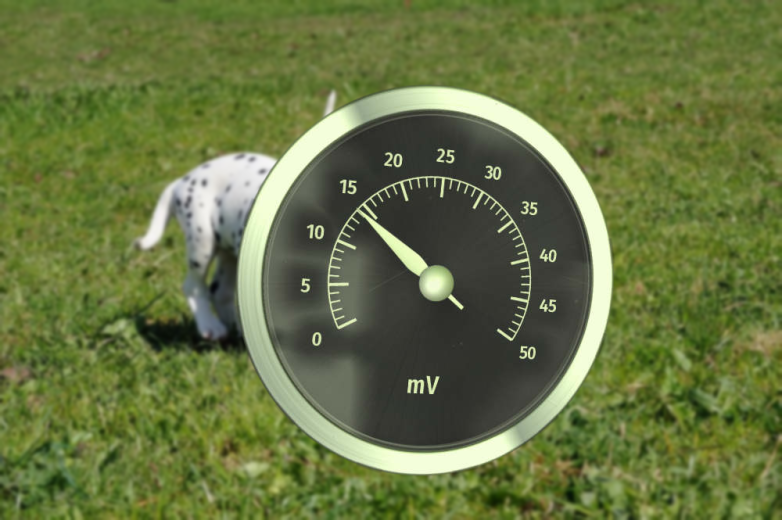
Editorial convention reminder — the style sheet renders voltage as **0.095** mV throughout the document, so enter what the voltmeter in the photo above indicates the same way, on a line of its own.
**14** mV
